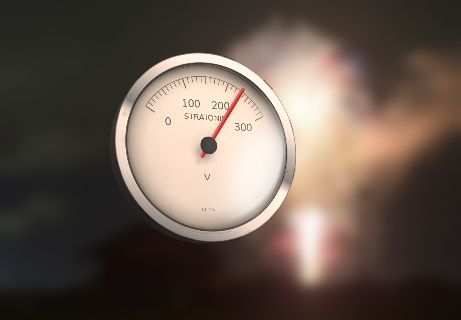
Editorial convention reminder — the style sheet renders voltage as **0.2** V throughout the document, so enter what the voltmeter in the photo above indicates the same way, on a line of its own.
**230** V
